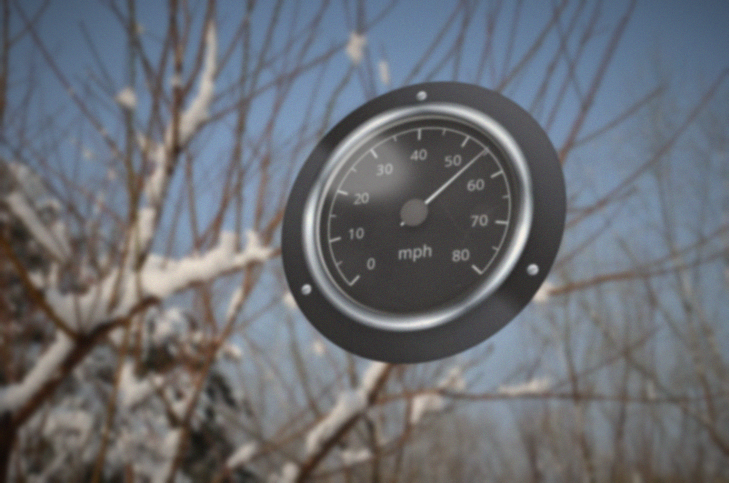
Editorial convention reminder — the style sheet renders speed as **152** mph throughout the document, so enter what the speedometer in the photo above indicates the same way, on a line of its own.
**55** mph
